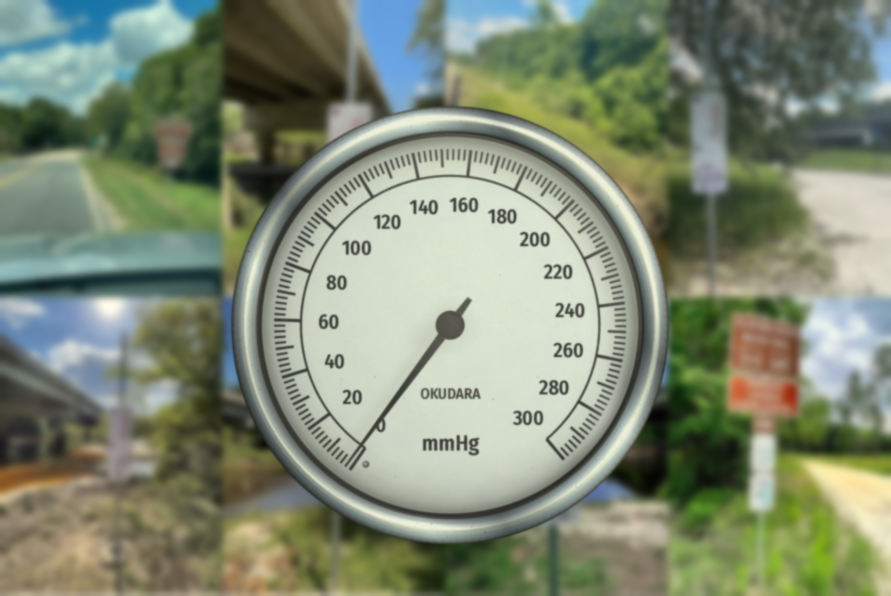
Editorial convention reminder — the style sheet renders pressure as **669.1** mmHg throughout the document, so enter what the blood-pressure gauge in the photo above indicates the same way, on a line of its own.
**2** mmHg
